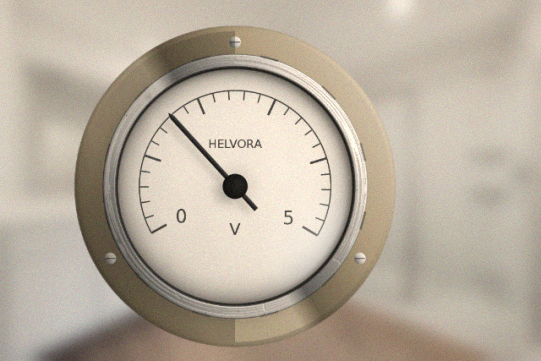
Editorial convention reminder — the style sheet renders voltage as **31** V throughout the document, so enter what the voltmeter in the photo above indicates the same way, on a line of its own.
**1.6** V
